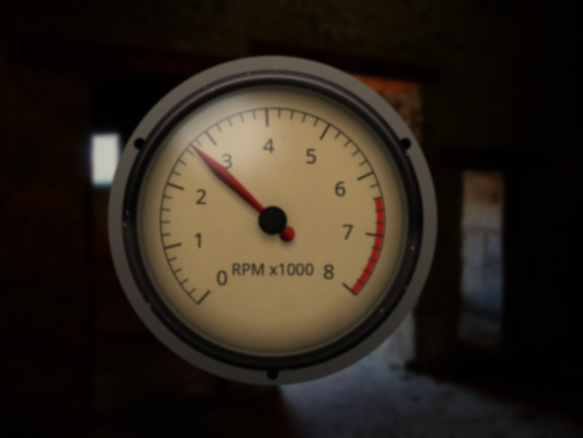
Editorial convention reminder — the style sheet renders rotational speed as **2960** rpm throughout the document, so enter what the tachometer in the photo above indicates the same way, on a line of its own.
**2700** rpm
